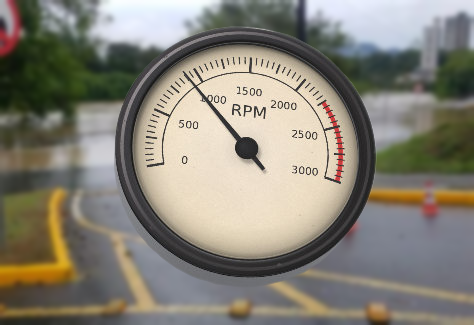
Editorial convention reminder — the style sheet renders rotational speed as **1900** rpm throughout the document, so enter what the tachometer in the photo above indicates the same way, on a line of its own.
**900** rpm
